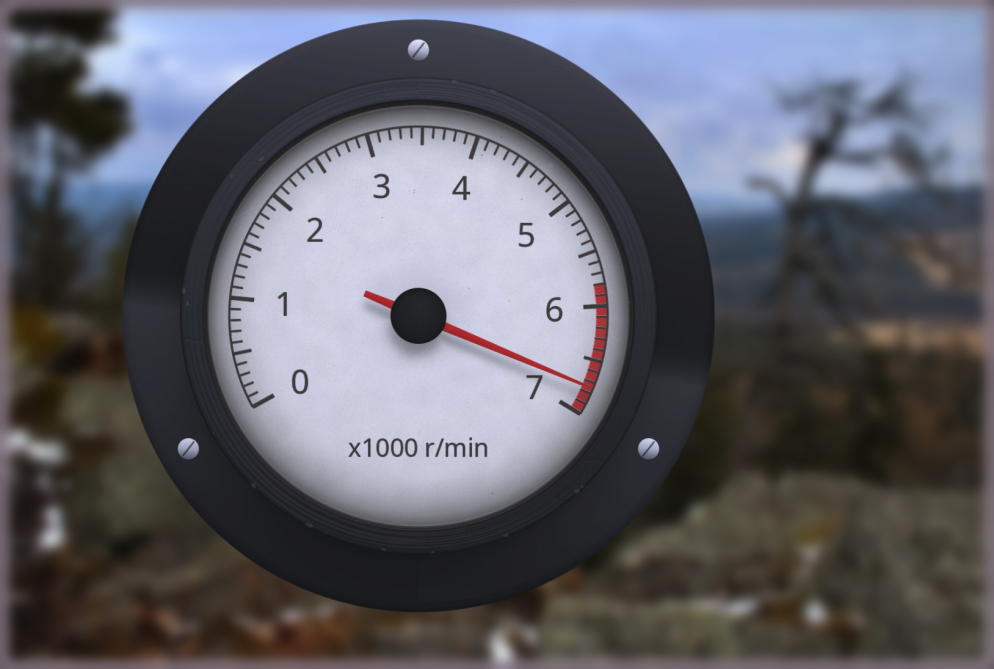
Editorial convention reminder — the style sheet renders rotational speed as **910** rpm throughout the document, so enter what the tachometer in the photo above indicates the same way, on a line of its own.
**6750** rpm
